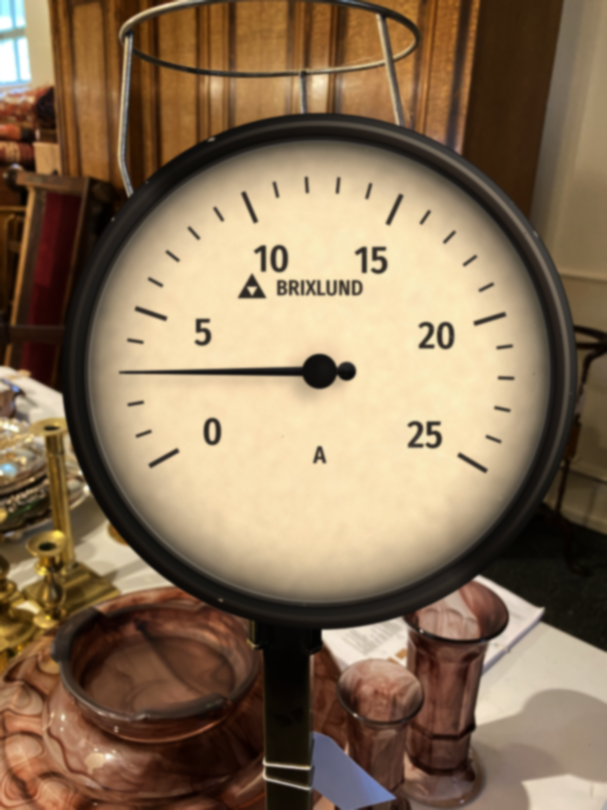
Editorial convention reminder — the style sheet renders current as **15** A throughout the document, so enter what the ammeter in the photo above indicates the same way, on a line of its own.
**3** A
